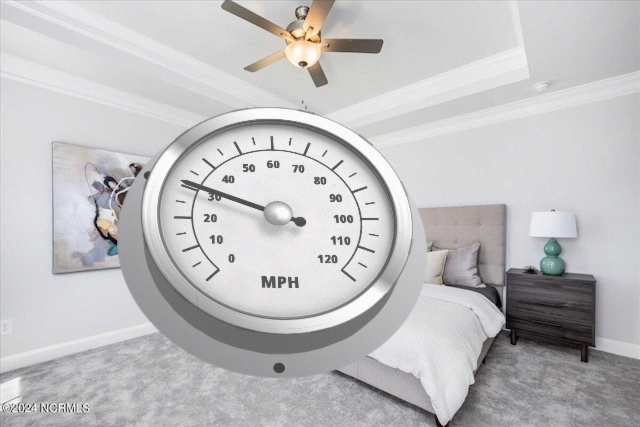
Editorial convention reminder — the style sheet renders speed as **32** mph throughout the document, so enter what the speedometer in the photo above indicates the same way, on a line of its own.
**30** mph
